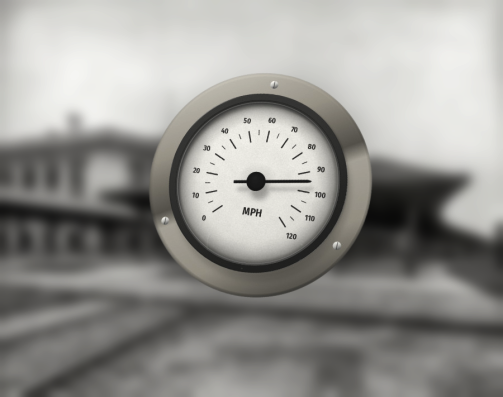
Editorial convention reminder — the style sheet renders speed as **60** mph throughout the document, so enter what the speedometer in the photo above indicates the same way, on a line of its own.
**95** mph
